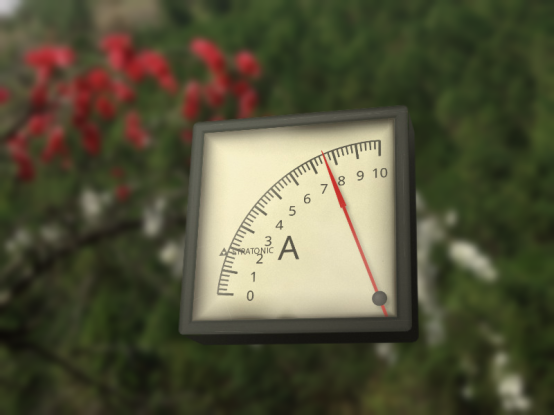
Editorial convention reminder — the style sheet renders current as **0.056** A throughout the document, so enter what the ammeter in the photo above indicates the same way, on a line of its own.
**7.6** A
